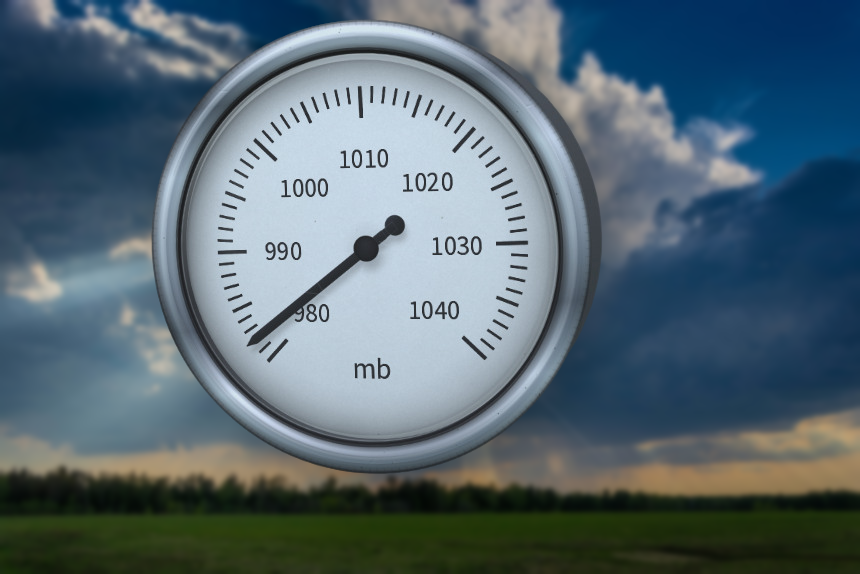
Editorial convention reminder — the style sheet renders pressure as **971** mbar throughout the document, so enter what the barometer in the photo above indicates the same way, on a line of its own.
**982** mbar
